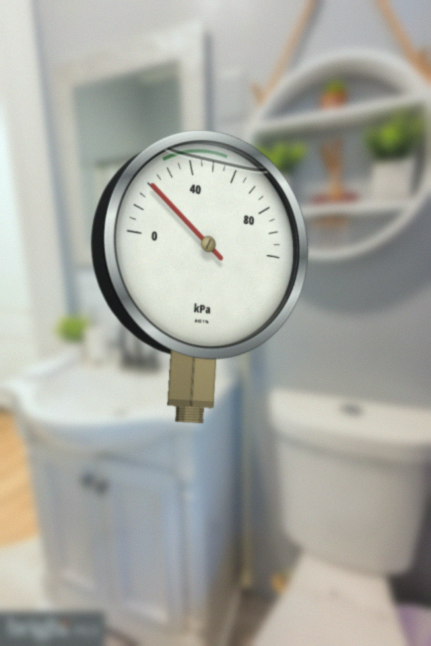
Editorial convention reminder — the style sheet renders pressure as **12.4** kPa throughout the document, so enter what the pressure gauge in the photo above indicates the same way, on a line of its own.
**20** kPa
